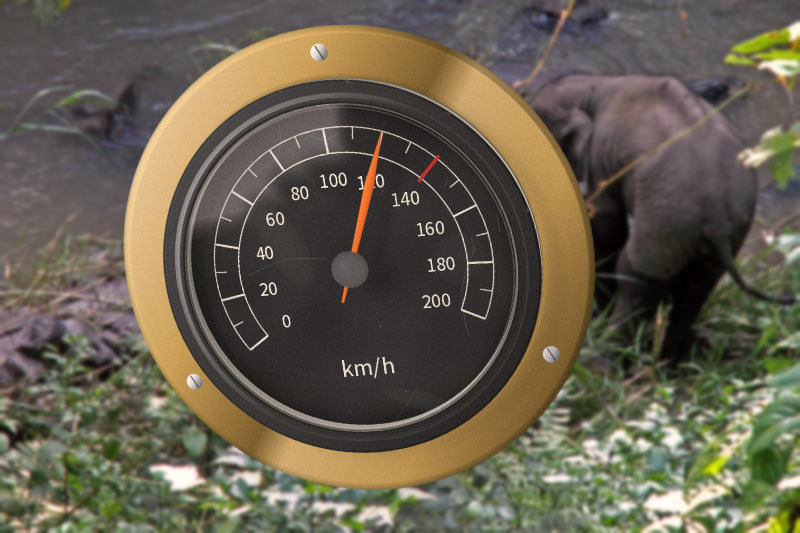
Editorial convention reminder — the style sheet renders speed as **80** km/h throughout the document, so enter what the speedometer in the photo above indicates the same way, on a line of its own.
**120** km/h
